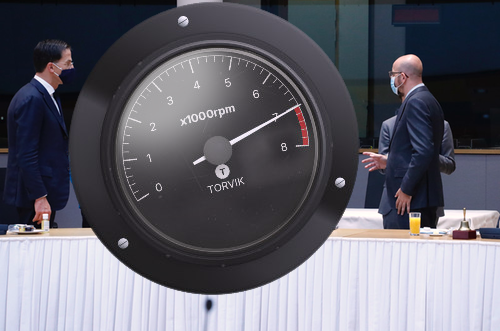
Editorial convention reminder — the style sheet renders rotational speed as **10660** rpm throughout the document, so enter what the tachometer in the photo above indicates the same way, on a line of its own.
**7000** rpm
